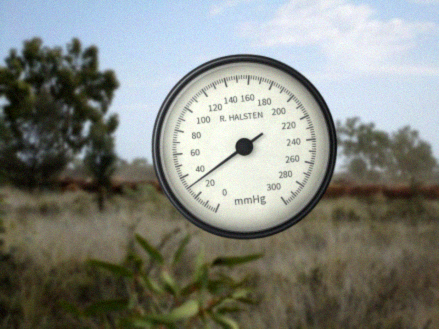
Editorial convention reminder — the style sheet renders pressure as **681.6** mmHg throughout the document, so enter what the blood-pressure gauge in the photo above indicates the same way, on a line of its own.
**30** mmHg
